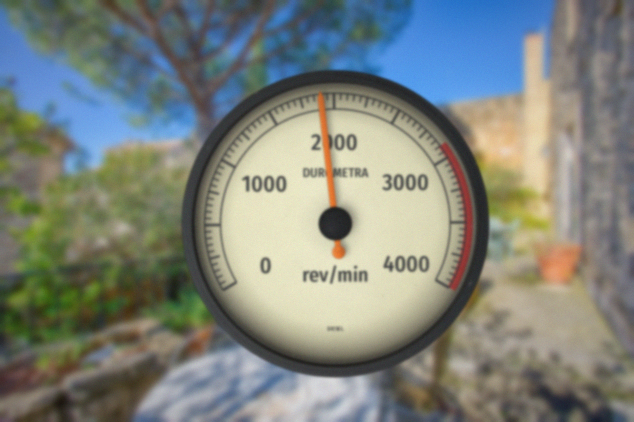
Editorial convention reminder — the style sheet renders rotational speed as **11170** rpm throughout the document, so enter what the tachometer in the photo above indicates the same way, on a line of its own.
**1900** rpm
